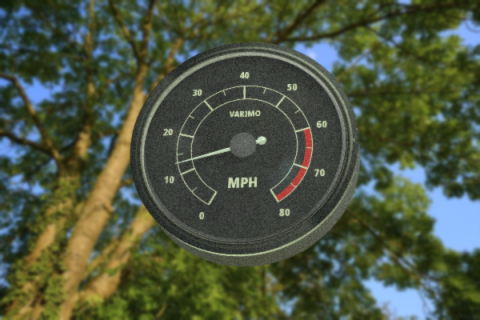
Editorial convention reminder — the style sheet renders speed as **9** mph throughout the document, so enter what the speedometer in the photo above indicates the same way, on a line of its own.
**12.5** mph
